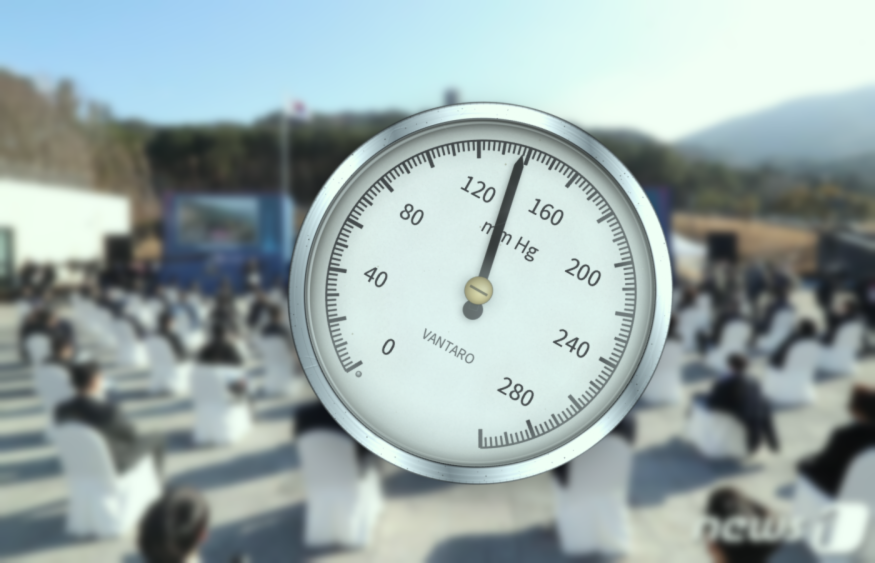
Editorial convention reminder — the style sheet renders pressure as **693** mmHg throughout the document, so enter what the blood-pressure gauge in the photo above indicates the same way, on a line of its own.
**138** mmHg
